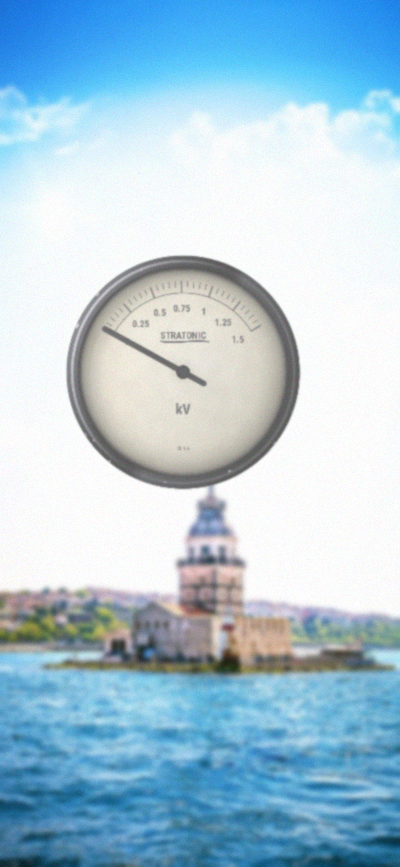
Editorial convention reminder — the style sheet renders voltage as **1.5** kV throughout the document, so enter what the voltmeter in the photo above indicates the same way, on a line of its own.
**0** kV
